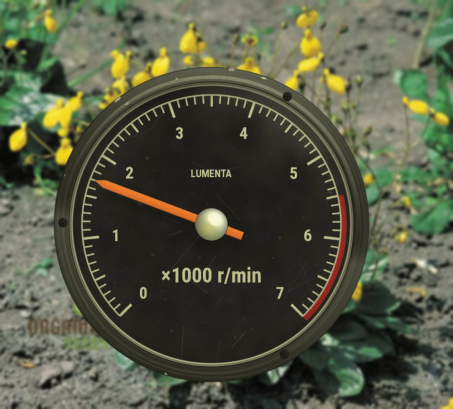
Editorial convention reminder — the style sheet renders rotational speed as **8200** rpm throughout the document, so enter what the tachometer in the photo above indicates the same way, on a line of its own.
**1700** rpm
